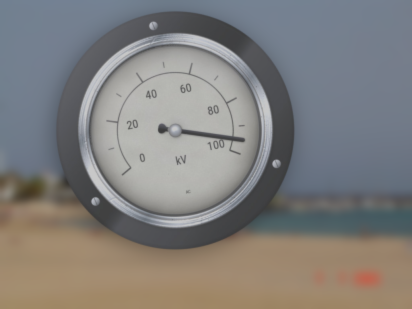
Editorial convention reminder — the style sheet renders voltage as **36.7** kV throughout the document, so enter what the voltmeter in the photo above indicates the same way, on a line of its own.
**95** kV
